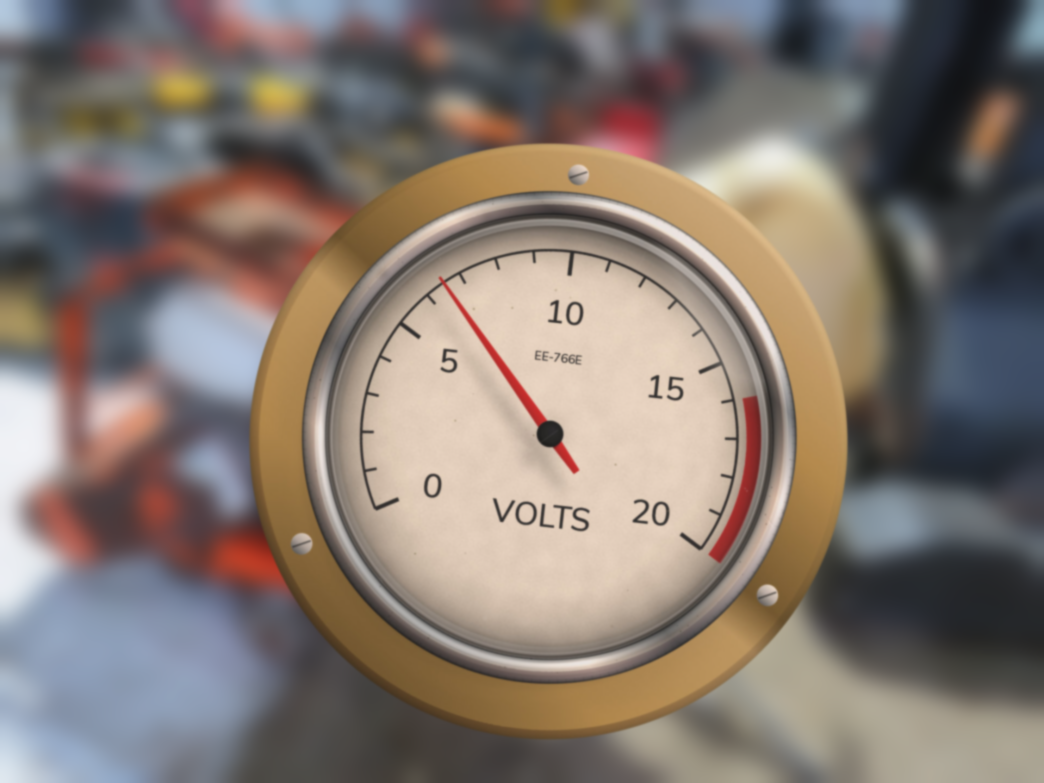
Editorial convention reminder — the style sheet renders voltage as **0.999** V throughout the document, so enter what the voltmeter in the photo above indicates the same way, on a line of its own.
**6.5** V
